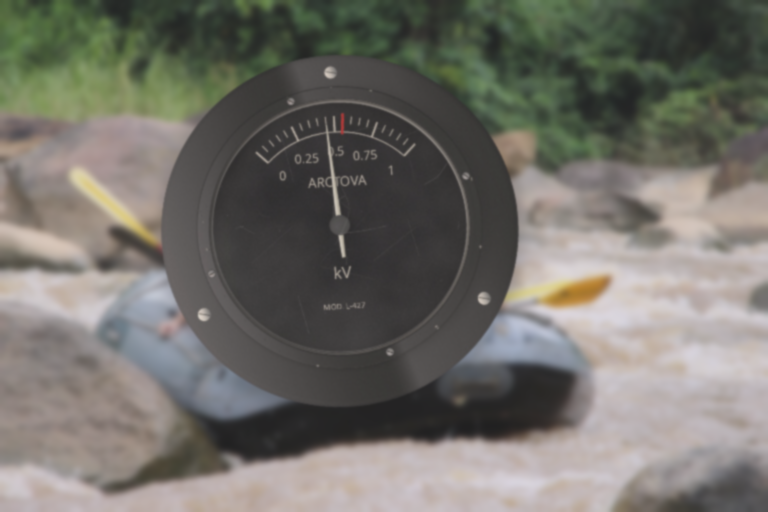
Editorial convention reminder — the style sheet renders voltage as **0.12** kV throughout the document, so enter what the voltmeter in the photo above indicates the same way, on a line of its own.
**0.45** kV
